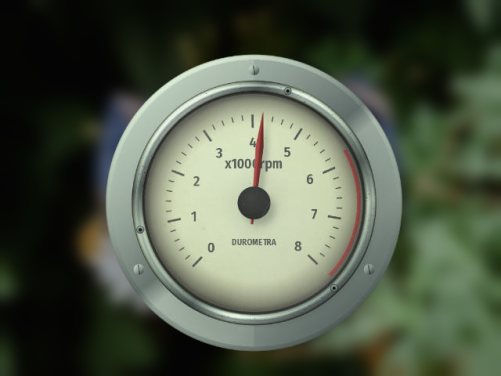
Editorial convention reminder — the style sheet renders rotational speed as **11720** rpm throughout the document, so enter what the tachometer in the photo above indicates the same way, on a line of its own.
**4200** rpm
